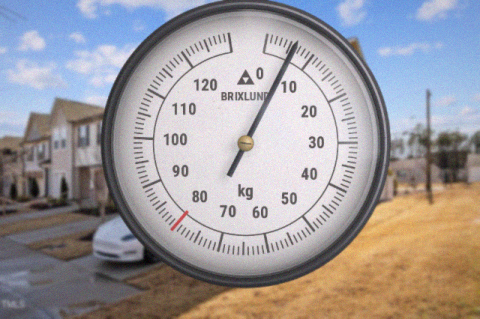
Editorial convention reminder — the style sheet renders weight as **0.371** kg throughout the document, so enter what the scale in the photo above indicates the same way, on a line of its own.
**6** kg
